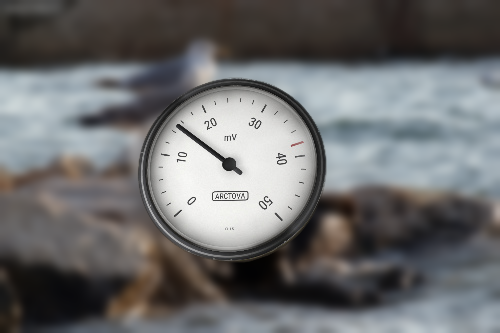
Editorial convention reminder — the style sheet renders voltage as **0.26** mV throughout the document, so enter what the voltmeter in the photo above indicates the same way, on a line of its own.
**15** mV
